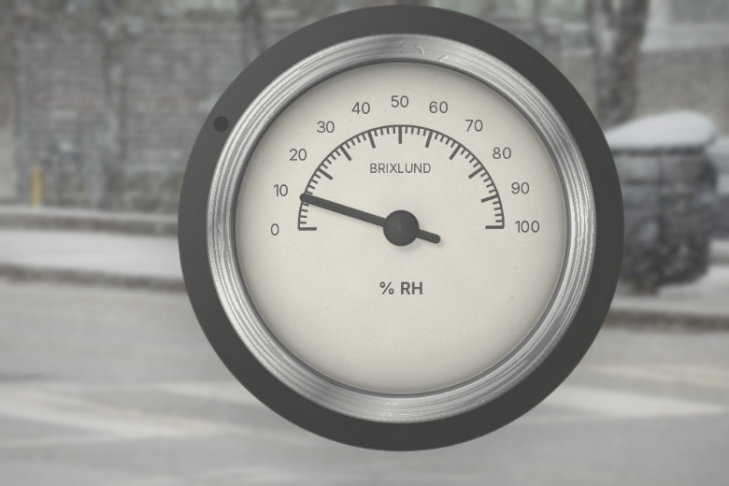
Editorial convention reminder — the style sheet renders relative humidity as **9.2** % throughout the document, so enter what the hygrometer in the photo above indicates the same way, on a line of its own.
**10** %
